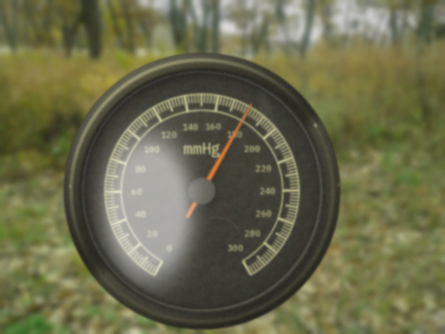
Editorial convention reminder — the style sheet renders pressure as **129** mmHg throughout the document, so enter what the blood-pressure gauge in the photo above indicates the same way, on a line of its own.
**180** mmHg
